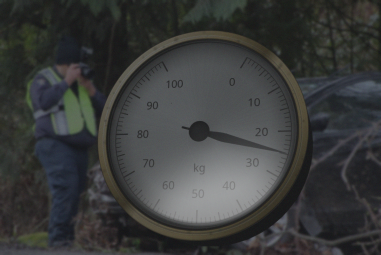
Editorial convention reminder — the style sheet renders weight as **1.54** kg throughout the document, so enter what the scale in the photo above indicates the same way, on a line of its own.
**25** kg
